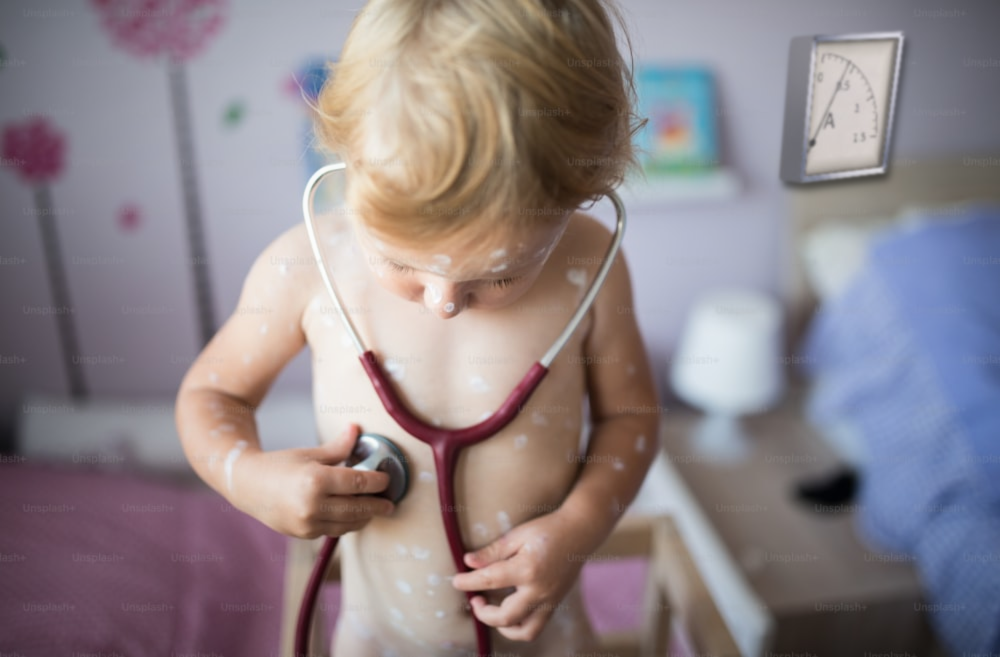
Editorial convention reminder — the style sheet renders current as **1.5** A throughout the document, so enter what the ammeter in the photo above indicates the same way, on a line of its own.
**0.4** A
